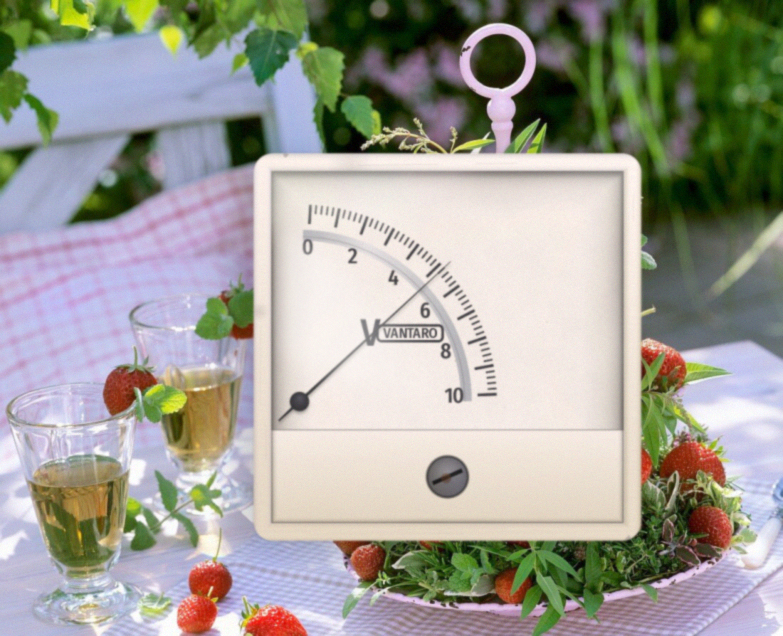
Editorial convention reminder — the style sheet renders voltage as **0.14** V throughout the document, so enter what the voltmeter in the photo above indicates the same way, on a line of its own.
**5.2** V
